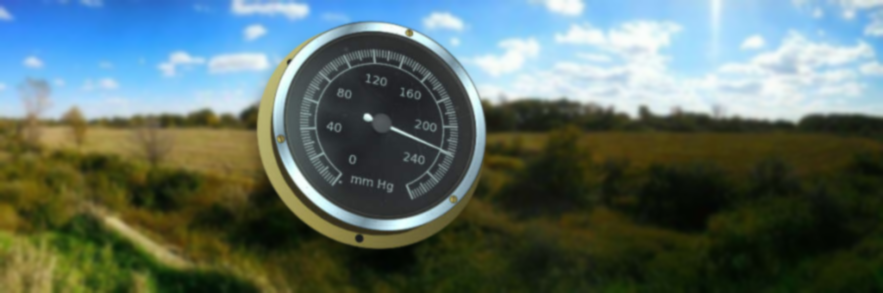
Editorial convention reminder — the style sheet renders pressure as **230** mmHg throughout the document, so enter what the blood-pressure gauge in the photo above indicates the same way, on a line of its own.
**220** mmHg
